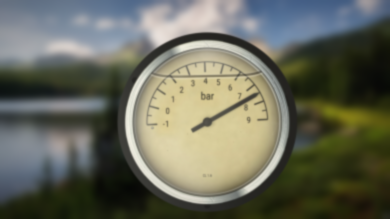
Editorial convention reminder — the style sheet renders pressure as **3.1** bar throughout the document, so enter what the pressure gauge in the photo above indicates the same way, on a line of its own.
**7.5** bar
